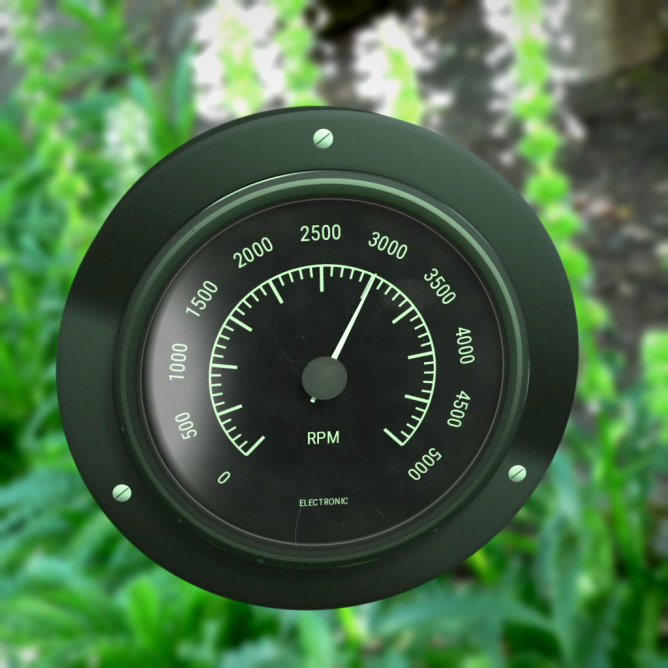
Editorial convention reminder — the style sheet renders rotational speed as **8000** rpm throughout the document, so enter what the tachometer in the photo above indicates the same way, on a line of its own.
**3000** rpm
